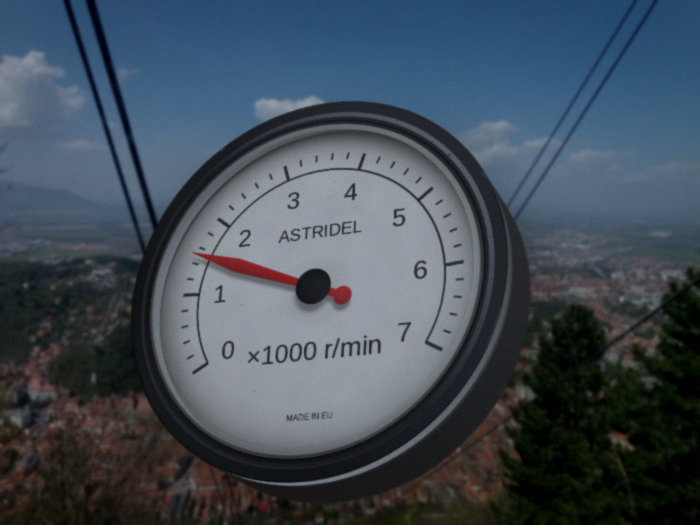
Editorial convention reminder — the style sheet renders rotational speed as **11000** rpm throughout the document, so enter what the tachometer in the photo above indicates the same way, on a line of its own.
**1500** rpm
